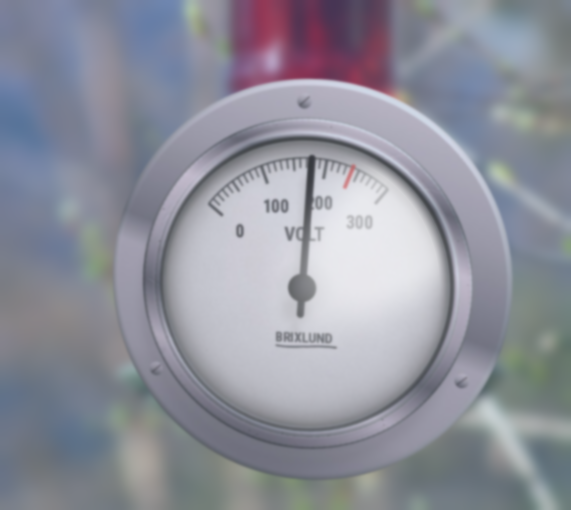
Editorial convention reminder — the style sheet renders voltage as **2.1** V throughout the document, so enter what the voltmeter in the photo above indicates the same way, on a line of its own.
**180** V
